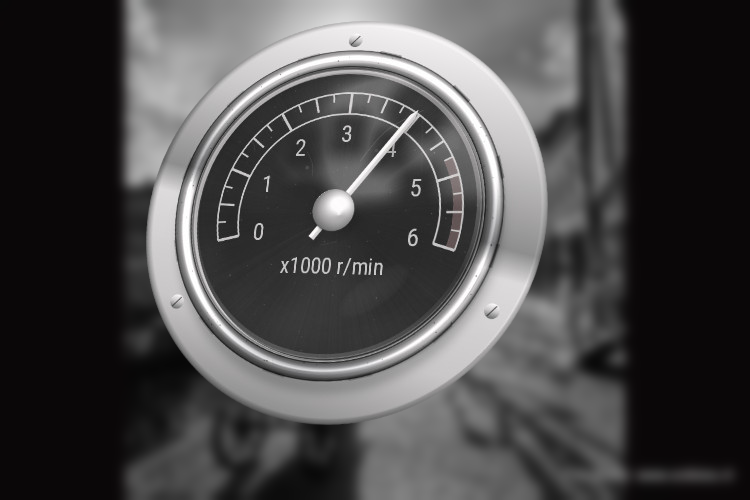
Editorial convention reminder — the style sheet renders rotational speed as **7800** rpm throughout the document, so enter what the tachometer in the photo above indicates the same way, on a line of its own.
**4000** rpm
